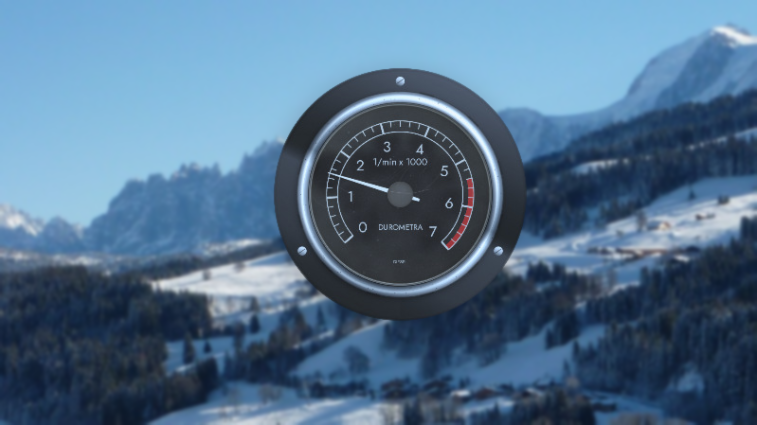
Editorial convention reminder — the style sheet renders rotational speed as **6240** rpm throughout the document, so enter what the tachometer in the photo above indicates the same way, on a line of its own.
**1500** rpm
